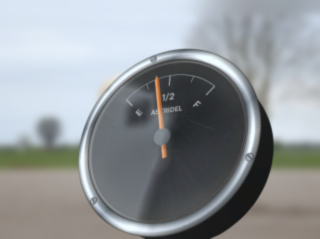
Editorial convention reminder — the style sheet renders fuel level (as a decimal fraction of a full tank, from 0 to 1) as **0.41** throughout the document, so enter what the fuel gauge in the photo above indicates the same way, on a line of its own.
**0.375**
